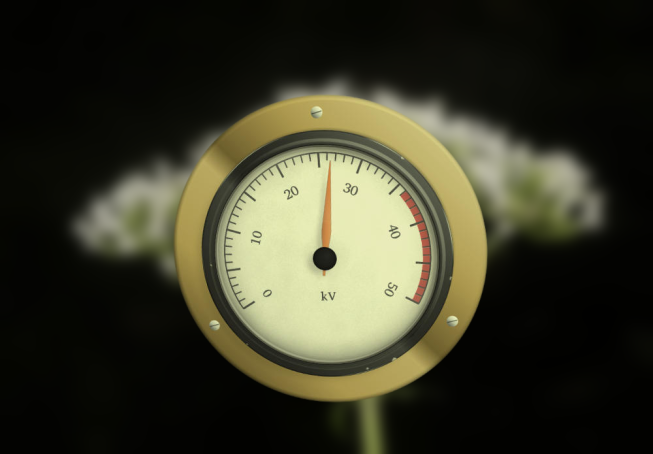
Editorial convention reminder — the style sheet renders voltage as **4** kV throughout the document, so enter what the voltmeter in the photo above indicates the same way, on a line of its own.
**26.5** kV
